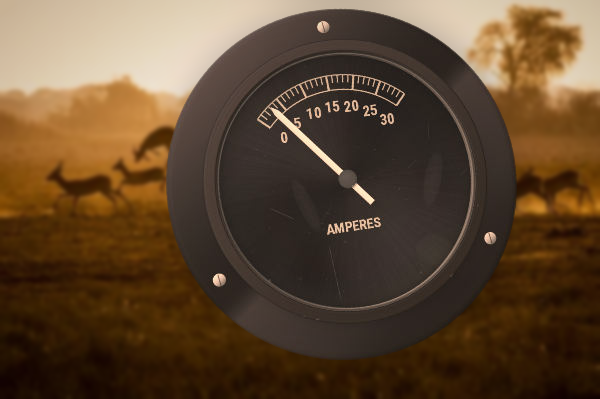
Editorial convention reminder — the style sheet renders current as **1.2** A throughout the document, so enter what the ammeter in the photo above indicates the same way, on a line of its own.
**3** A
